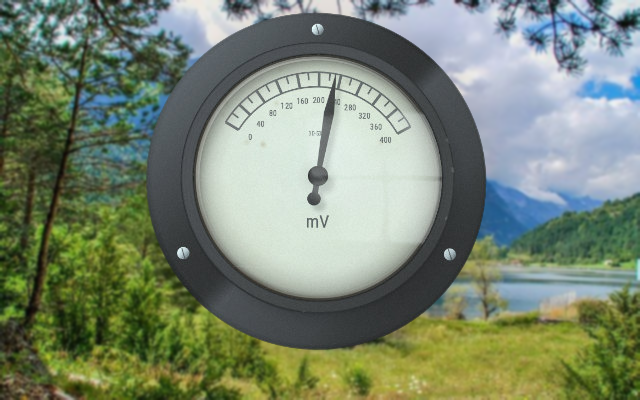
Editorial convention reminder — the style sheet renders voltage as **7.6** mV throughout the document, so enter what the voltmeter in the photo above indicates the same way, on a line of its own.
**230** mV
